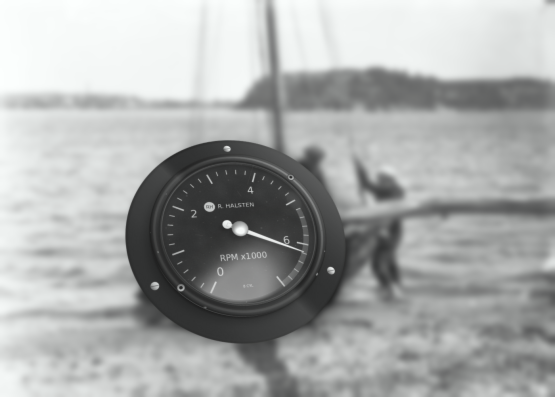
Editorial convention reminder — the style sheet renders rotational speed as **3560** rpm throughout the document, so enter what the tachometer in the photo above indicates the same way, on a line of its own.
**6200** rpm
